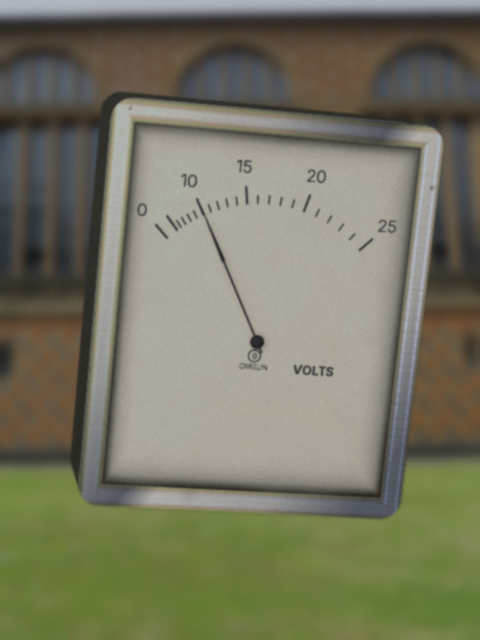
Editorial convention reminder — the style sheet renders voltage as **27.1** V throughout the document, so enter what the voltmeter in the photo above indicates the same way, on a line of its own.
**10** V
